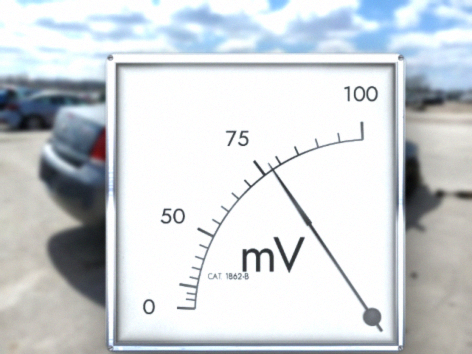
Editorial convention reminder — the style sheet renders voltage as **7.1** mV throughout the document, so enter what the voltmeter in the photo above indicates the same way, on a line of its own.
**77.5** mV
